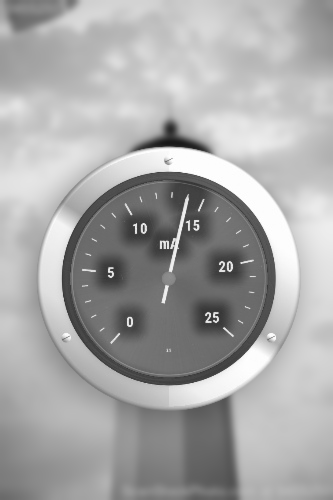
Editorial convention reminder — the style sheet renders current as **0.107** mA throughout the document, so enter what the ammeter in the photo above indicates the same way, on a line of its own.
**14** mA
